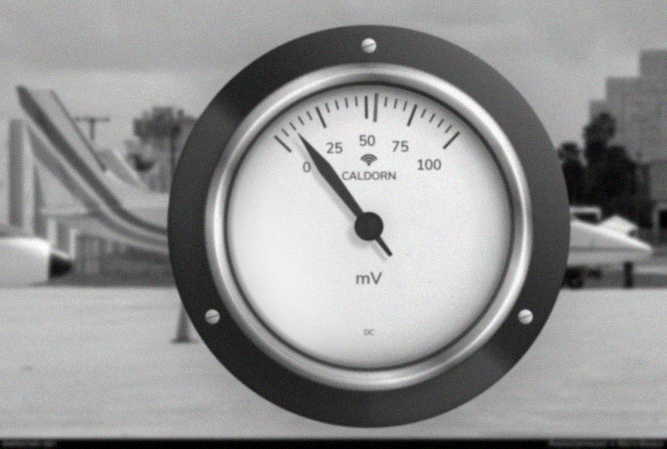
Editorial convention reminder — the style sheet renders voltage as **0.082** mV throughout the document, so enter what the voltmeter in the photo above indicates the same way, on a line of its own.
**10** mV
